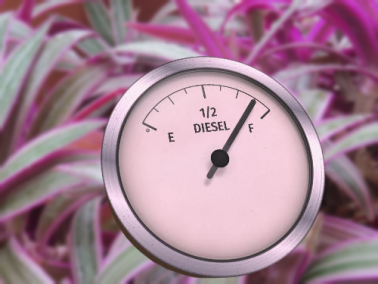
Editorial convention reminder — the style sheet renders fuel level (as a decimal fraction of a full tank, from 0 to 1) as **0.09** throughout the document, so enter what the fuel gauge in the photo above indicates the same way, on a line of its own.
**0.875**
